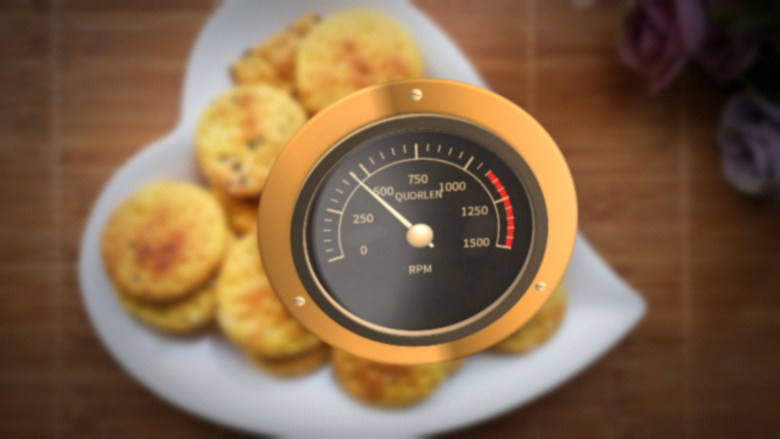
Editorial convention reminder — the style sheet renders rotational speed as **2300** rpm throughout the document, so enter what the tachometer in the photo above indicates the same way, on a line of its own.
**450** rpm
